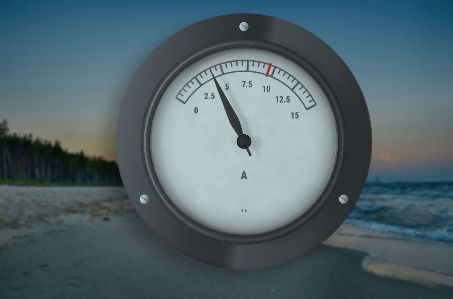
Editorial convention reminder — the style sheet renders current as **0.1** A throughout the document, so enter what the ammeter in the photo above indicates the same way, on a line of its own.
**4** A
